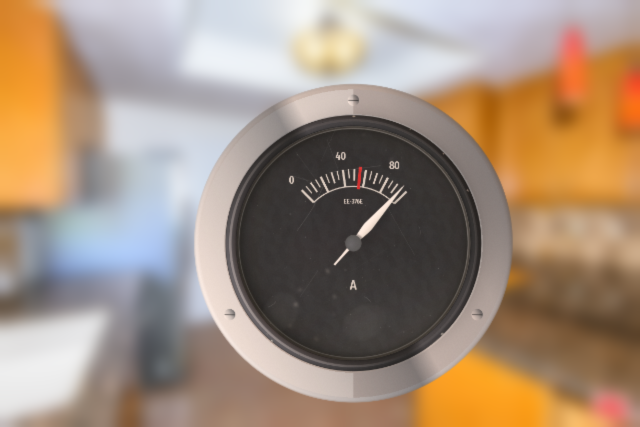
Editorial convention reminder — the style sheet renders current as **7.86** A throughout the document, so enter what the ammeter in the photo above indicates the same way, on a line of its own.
**95** A
